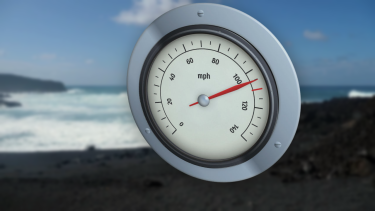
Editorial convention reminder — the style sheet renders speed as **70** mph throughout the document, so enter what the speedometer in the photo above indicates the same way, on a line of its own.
**105** mph
